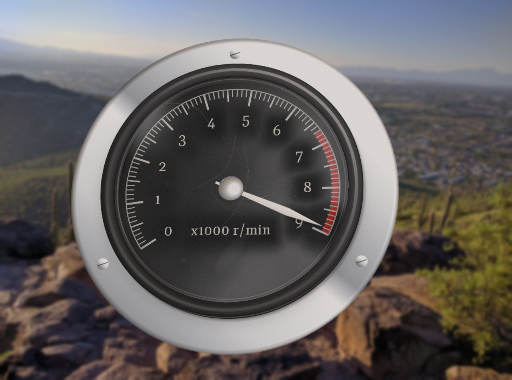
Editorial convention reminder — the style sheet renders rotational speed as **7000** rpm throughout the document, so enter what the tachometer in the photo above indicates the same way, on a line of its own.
**8900** rpm
